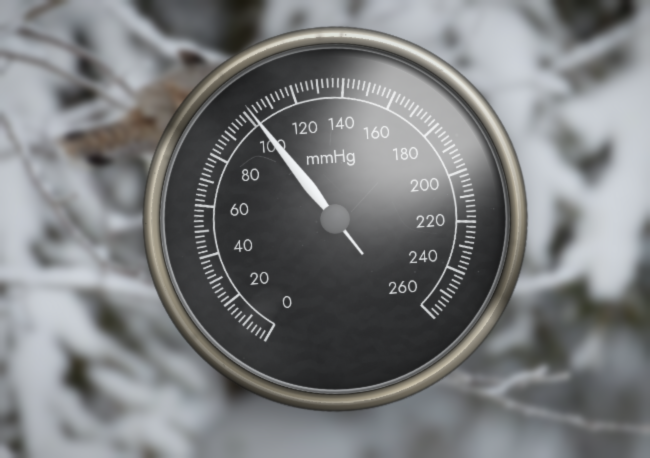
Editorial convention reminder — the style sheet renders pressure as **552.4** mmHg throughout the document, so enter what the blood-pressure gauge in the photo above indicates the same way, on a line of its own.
**102** mmHg
